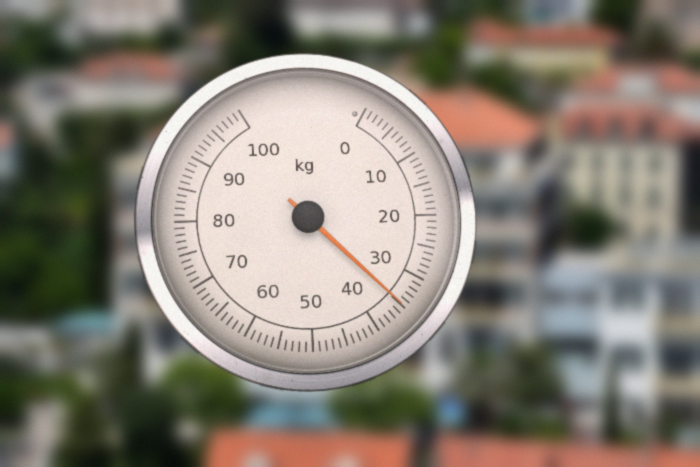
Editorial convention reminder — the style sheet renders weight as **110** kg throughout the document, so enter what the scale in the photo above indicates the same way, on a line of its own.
**35** kg
